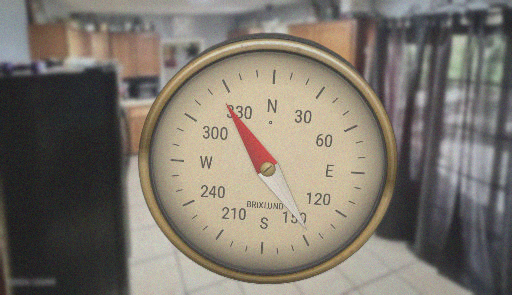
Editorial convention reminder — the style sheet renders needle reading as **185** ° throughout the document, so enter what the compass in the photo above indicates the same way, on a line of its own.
**325** °
